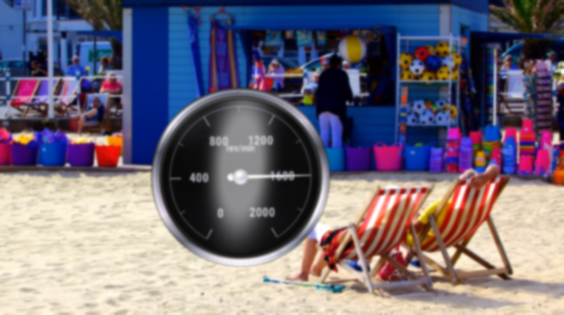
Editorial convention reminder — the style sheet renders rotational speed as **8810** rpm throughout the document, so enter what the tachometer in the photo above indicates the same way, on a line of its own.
**1600** rpm
